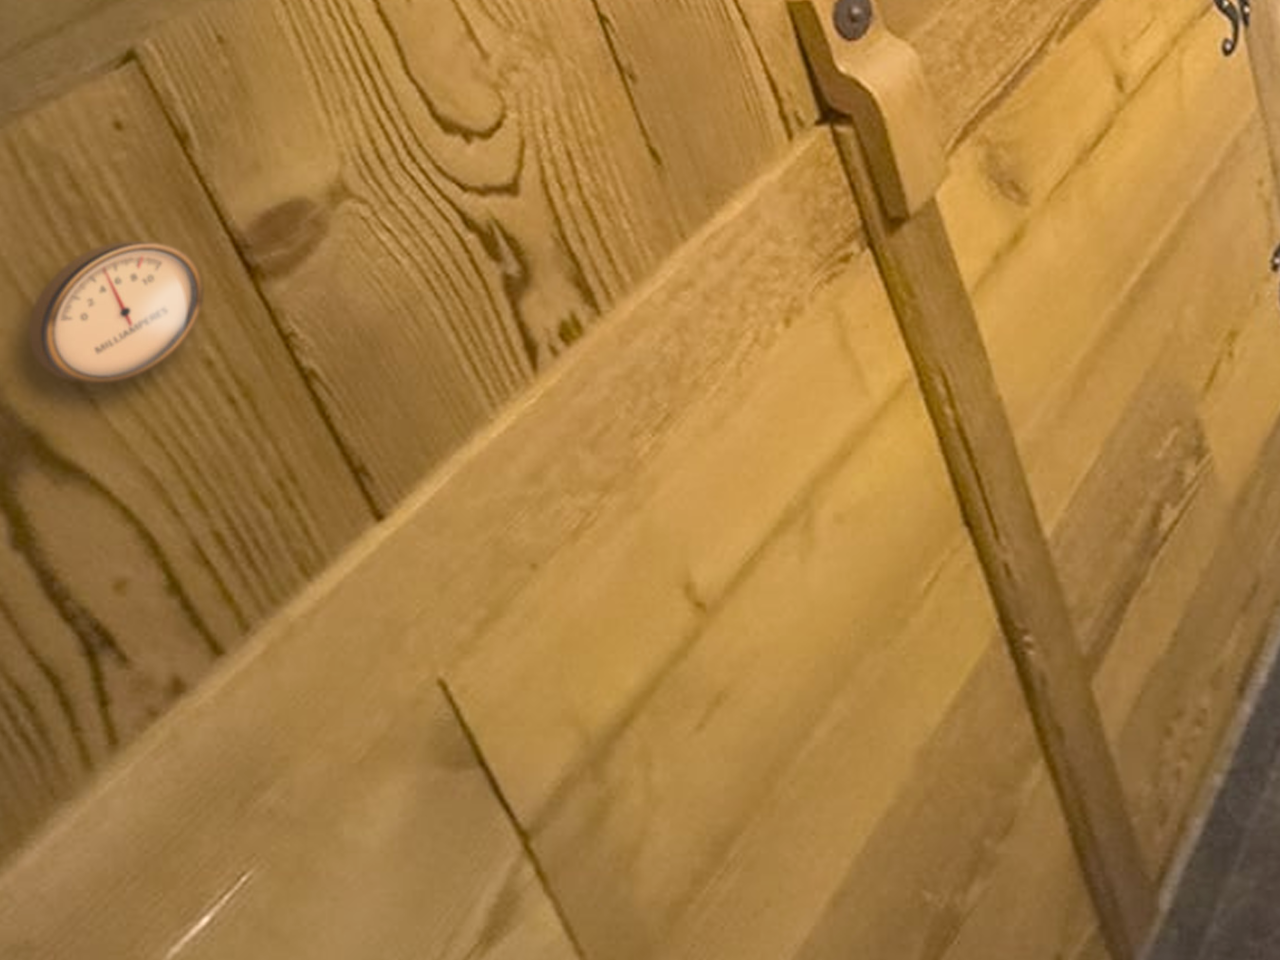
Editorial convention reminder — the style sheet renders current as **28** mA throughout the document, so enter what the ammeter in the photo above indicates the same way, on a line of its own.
**5** mA
